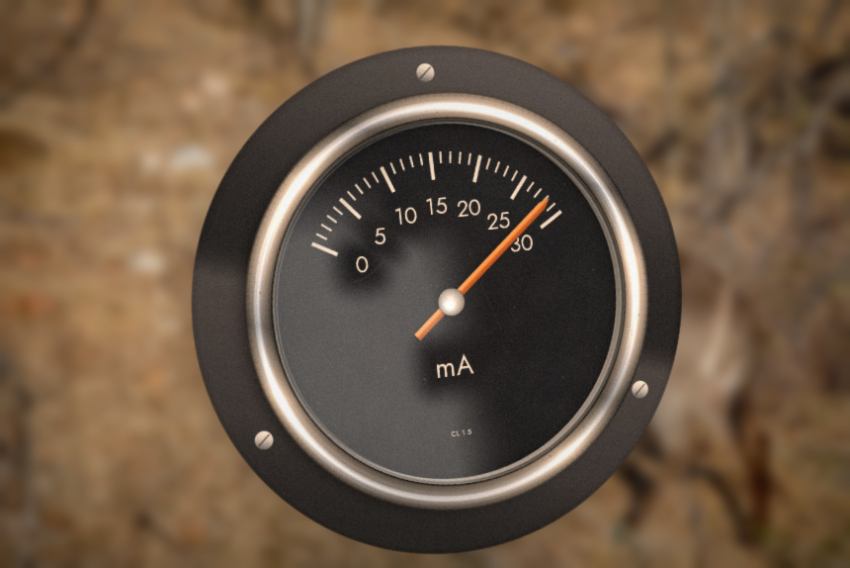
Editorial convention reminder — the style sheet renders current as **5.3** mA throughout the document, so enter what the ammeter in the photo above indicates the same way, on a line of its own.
**28** mA
